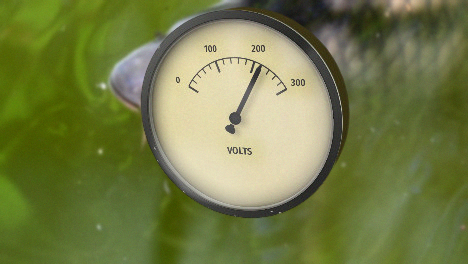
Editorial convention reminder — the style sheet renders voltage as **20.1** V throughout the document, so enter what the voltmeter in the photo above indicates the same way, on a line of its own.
**220** V
